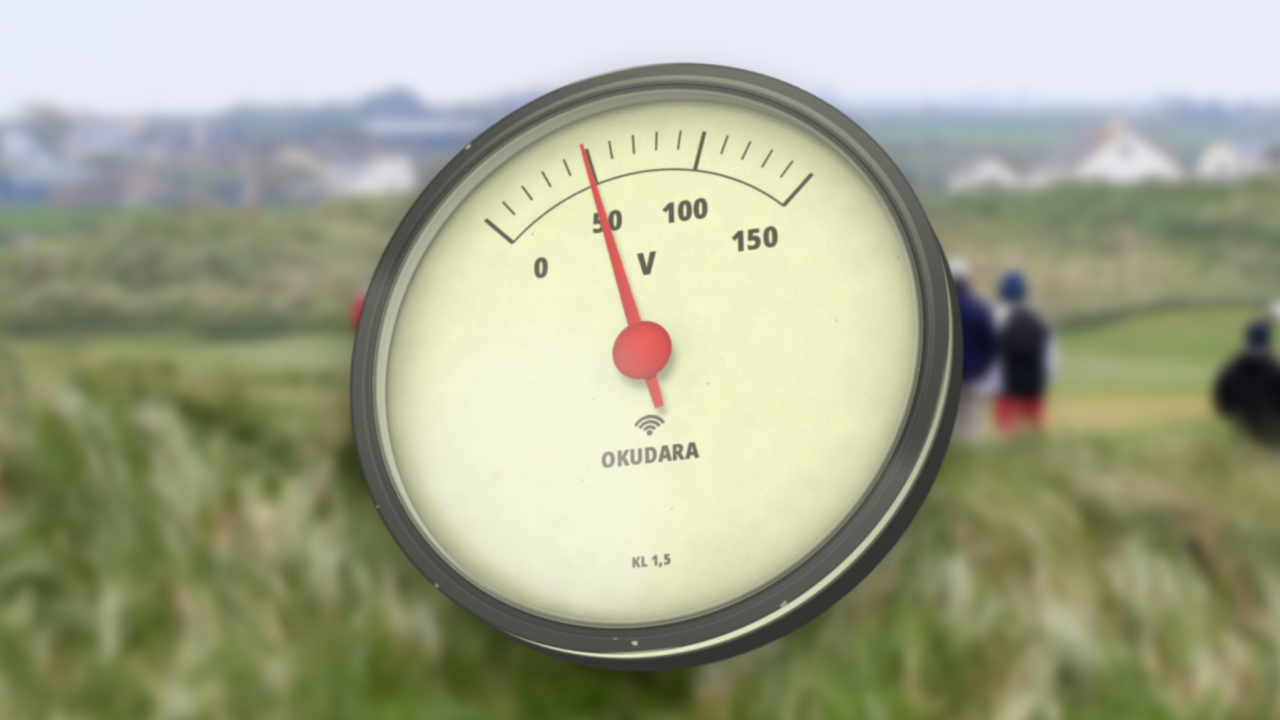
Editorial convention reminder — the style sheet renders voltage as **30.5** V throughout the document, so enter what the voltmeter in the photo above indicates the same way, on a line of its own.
**50** V
